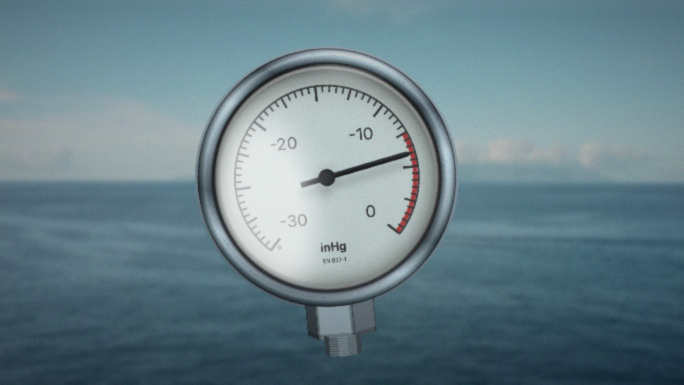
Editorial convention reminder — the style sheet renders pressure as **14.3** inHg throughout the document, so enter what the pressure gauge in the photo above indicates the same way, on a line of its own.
**-6** inHg
